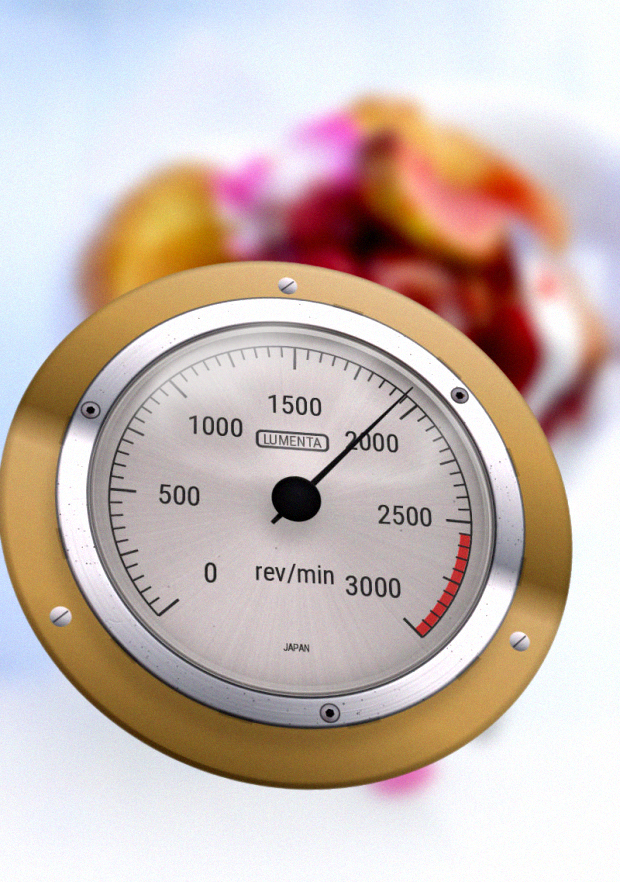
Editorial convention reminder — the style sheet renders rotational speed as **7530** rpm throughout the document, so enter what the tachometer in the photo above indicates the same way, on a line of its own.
**1950** rpm
